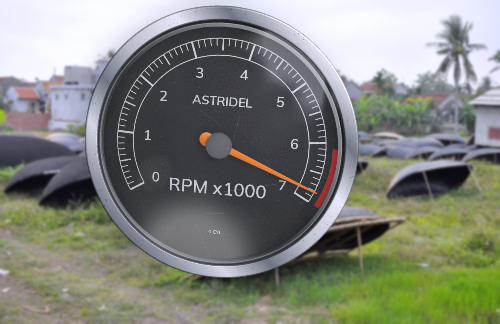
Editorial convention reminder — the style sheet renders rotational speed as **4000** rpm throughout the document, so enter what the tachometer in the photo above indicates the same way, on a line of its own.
**6800** rpm
